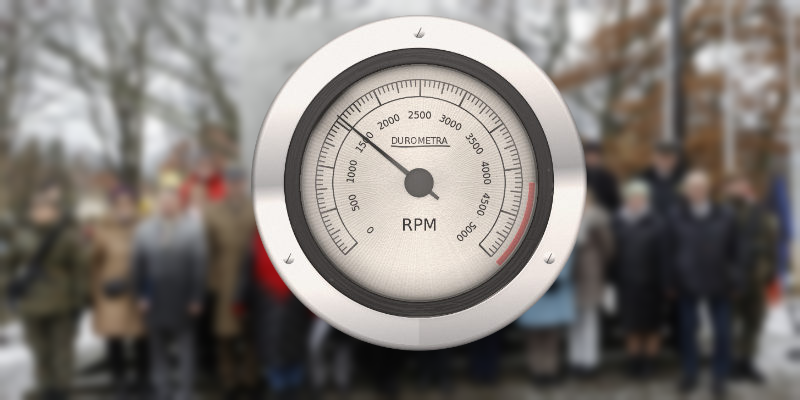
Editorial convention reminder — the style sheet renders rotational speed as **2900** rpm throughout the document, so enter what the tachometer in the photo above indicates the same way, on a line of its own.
**1550** rpm
